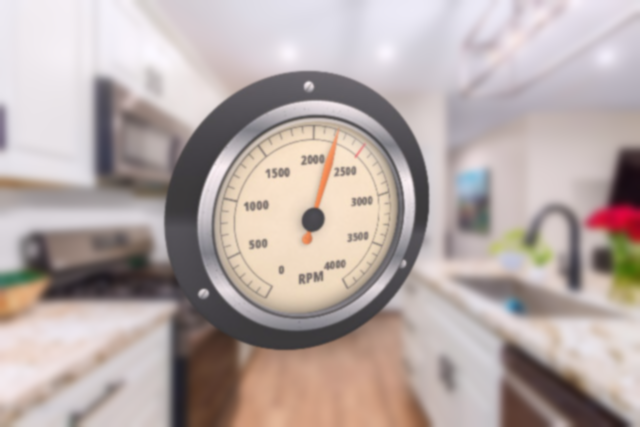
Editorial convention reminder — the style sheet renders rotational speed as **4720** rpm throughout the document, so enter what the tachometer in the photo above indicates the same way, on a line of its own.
**2200** rpm
